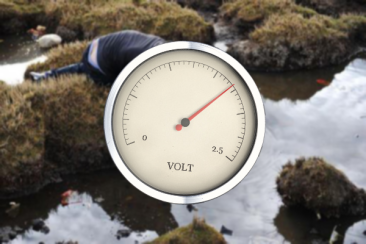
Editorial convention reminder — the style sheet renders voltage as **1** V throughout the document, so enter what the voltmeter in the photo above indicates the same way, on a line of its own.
**1.7** V
